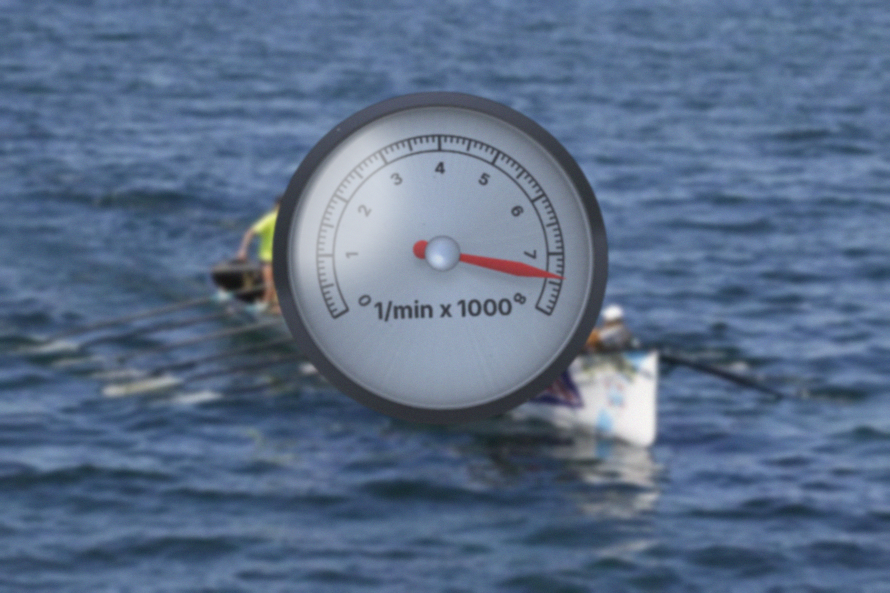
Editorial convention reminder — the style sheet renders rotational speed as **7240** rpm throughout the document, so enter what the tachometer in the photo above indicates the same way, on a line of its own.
**7400** rpm
